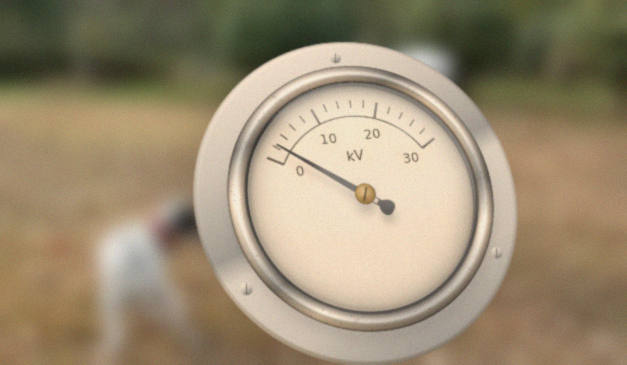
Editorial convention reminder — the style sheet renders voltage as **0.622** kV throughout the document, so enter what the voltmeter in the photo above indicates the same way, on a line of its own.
**2** kV
